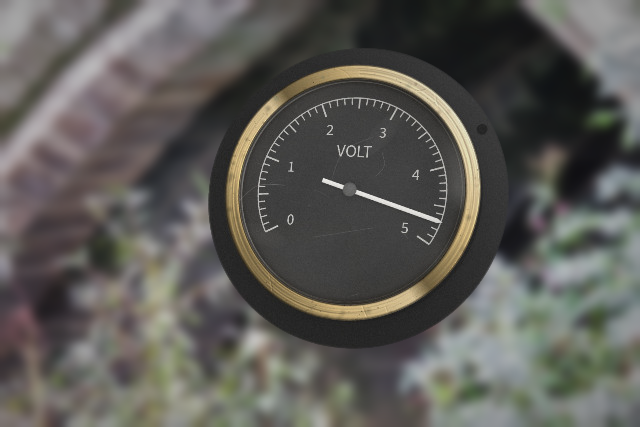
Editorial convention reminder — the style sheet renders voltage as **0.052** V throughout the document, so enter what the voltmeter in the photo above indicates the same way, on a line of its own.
**4.7** V
